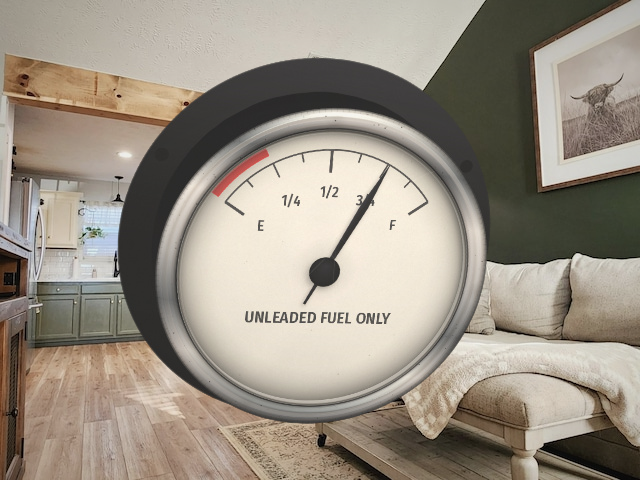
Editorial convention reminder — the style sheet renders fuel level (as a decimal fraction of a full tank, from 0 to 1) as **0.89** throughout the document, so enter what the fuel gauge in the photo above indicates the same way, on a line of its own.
**0.75**
